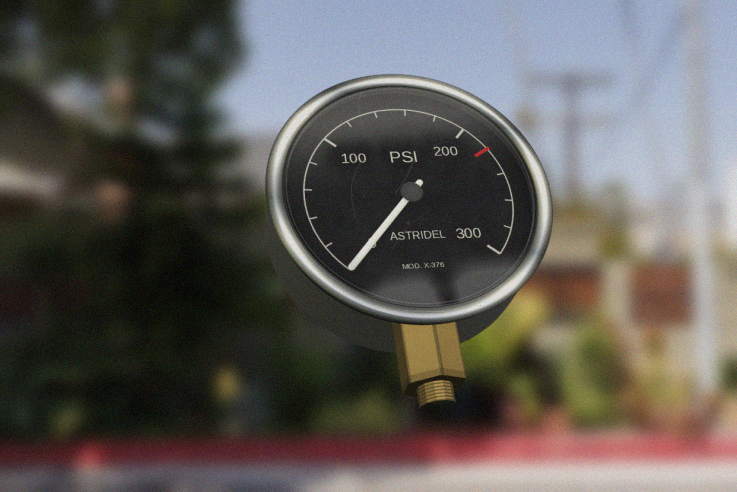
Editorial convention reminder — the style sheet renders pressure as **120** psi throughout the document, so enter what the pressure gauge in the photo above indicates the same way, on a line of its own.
**0** psi
